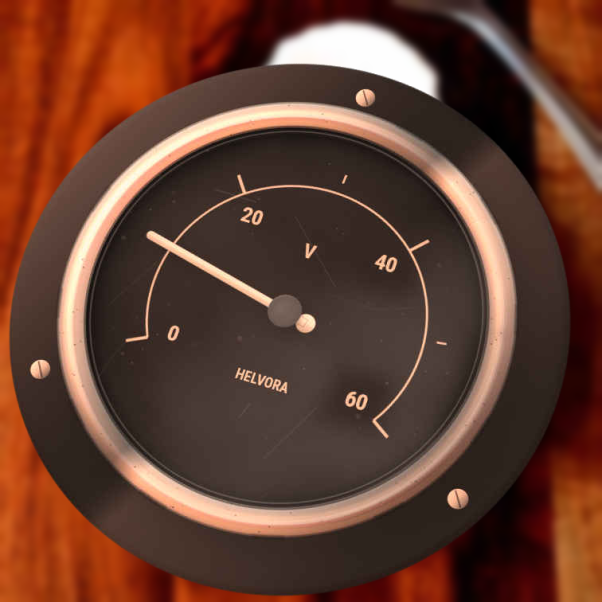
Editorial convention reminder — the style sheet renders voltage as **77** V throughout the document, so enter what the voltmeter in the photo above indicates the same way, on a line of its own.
**10** V
